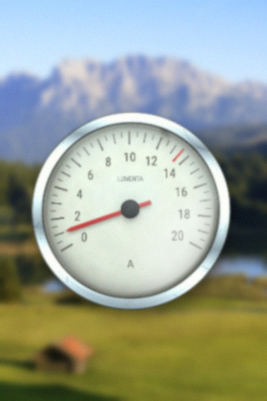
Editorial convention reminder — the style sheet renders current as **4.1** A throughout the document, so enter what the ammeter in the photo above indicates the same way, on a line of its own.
**1** A
